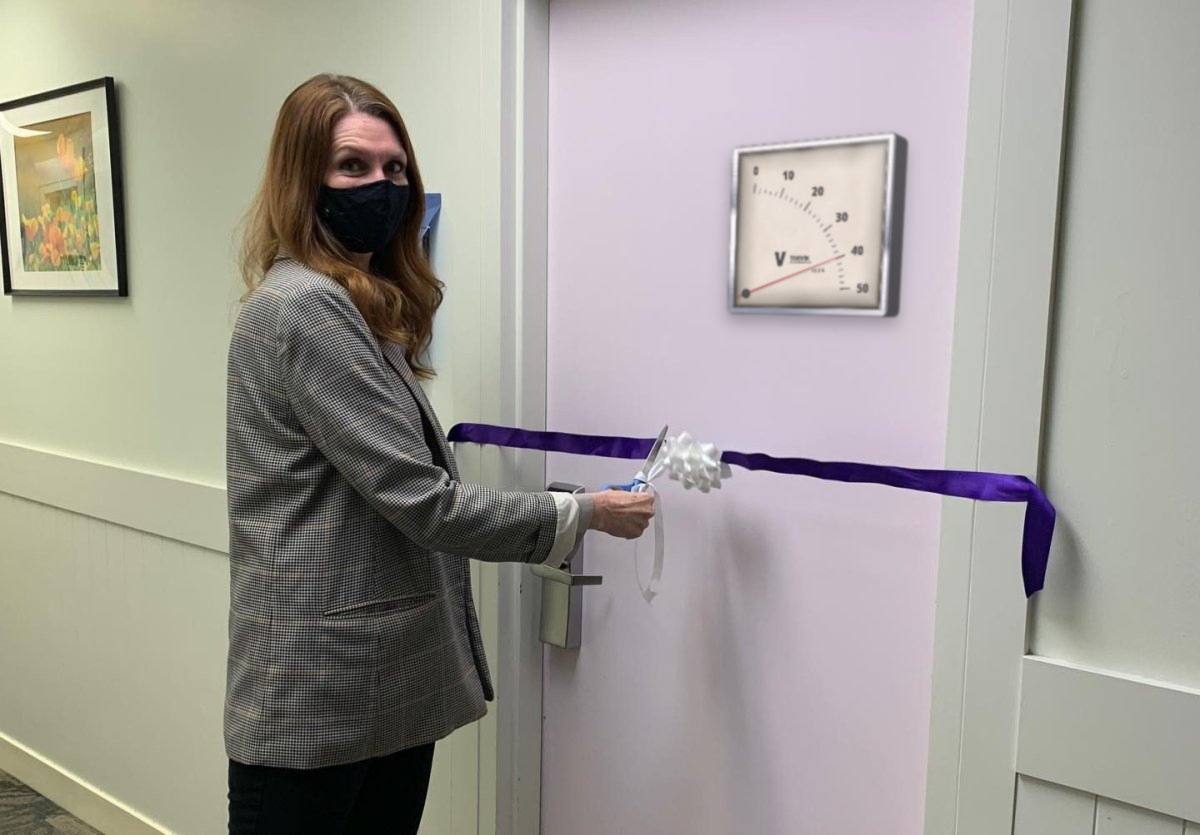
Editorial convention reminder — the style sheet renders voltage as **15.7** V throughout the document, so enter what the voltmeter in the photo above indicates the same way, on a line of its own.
**40** V
